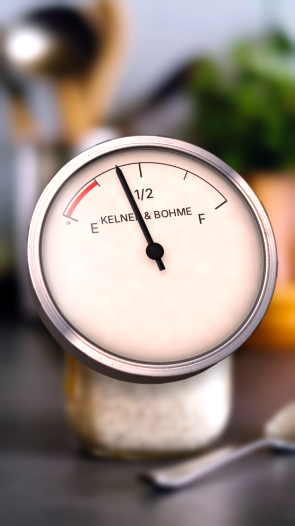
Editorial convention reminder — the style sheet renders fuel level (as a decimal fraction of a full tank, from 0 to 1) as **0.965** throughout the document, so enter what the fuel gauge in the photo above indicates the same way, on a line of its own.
**0.375**
